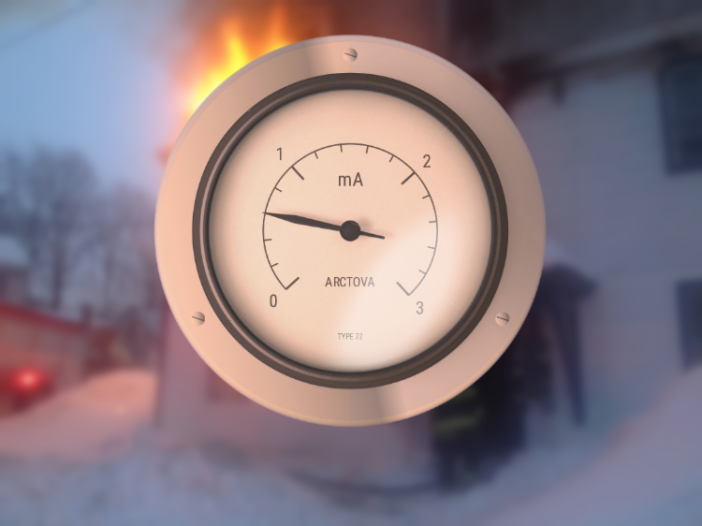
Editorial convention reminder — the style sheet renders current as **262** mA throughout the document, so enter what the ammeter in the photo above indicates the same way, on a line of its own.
**0.6** mA
